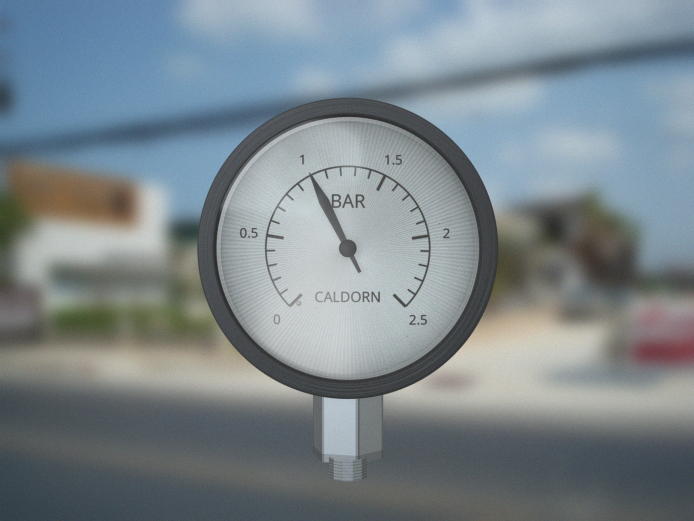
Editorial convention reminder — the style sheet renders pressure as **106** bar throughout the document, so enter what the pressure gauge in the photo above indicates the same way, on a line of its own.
**1** bar
